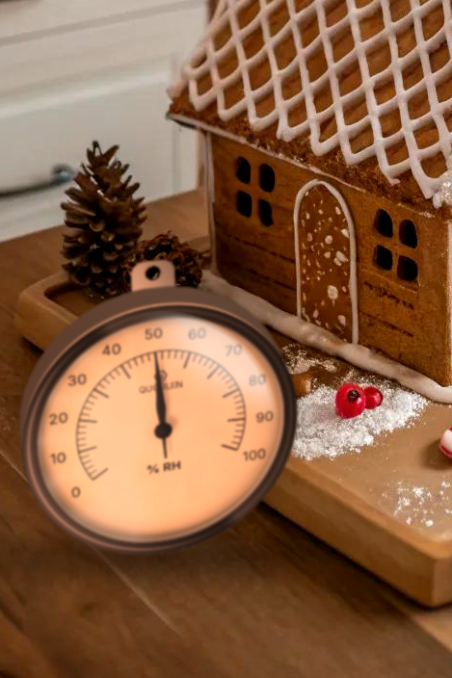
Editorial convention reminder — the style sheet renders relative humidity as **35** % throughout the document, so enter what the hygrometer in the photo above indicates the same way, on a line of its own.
**50** %
